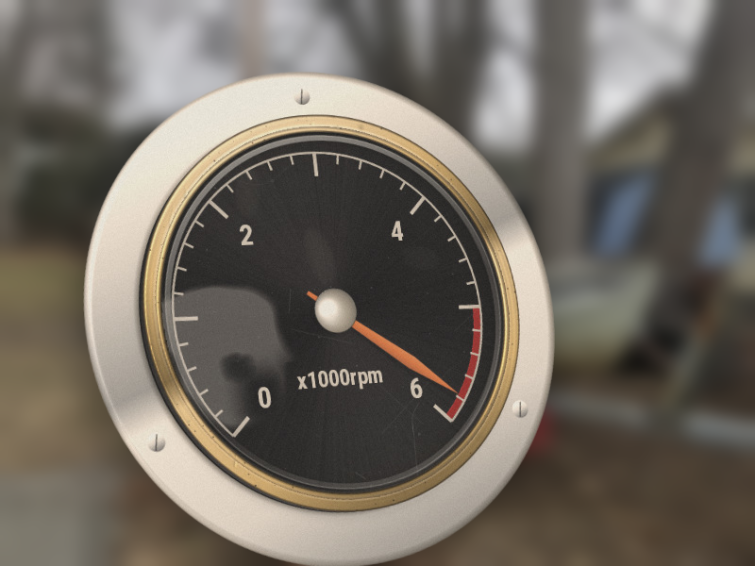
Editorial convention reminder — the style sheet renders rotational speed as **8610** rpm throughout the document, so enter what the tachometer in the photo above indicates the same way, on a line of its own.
**5800** rpm
